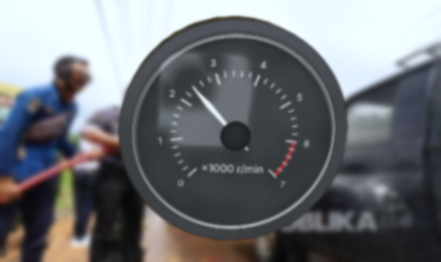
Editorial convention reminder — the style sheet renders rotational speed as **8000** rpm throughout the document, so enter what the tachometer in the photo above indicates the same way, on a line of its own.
**2400** rpm
